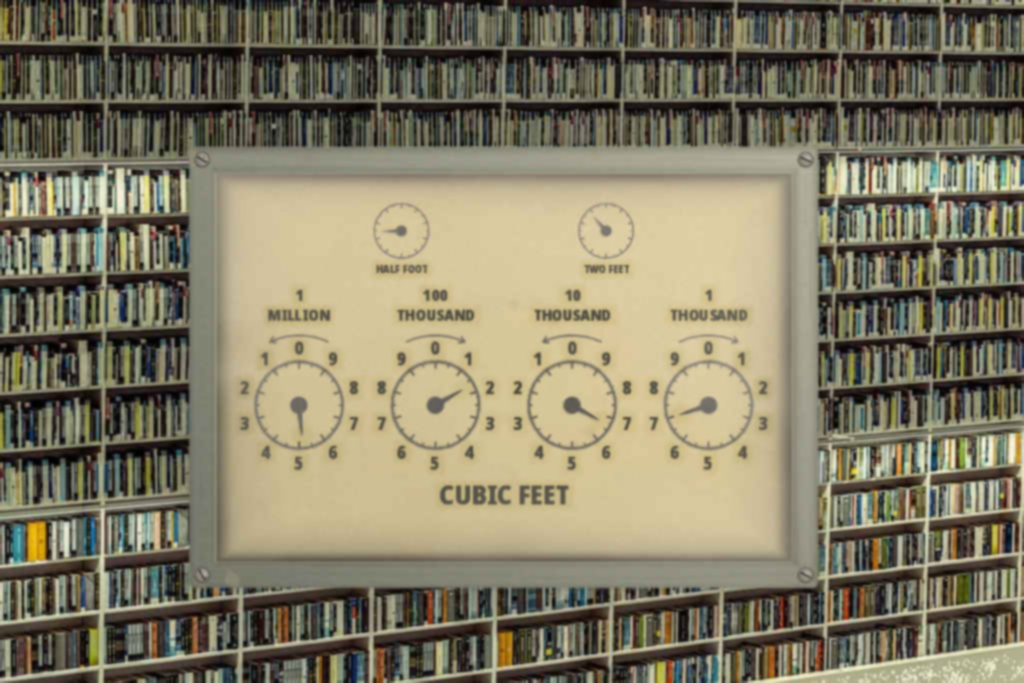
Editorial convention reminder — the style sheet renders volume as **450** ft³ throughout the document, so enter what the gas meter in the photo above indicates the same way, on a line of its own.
**516700** ft³
